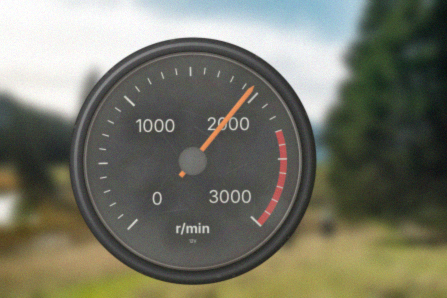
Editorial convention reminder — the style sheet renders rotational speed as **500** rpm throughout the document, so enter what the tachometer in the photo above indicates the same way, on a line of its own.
**1950** rpm
